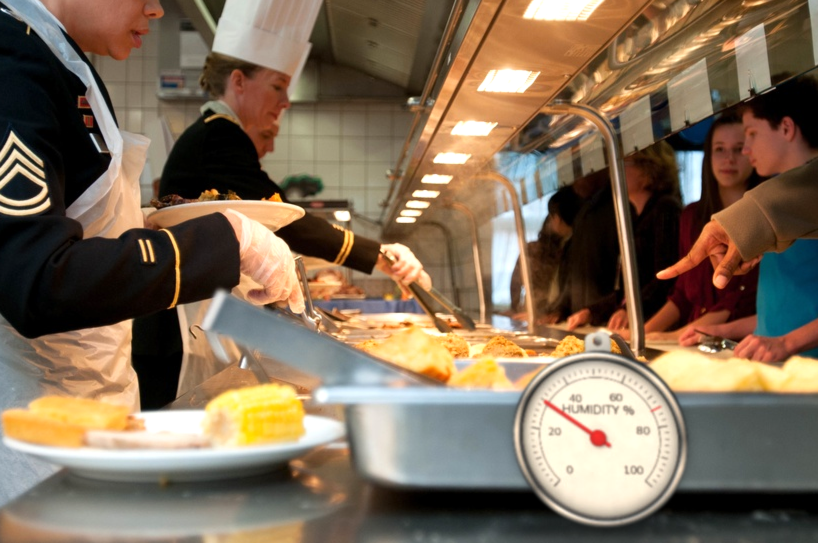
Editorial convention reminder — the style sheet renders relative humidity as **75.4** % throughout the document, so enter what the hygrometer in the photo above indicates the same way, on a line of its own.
**30** %
